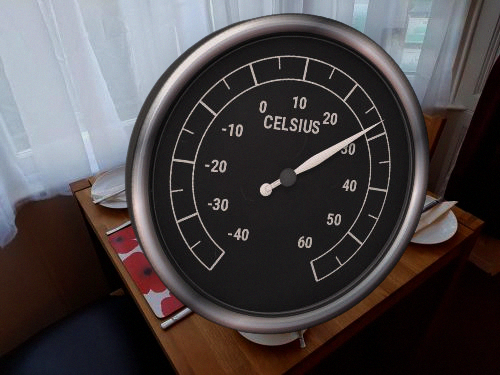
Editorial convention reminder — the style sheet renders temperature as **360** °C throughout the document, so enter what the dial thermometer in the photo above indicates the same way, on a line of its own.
**27.5** °C
